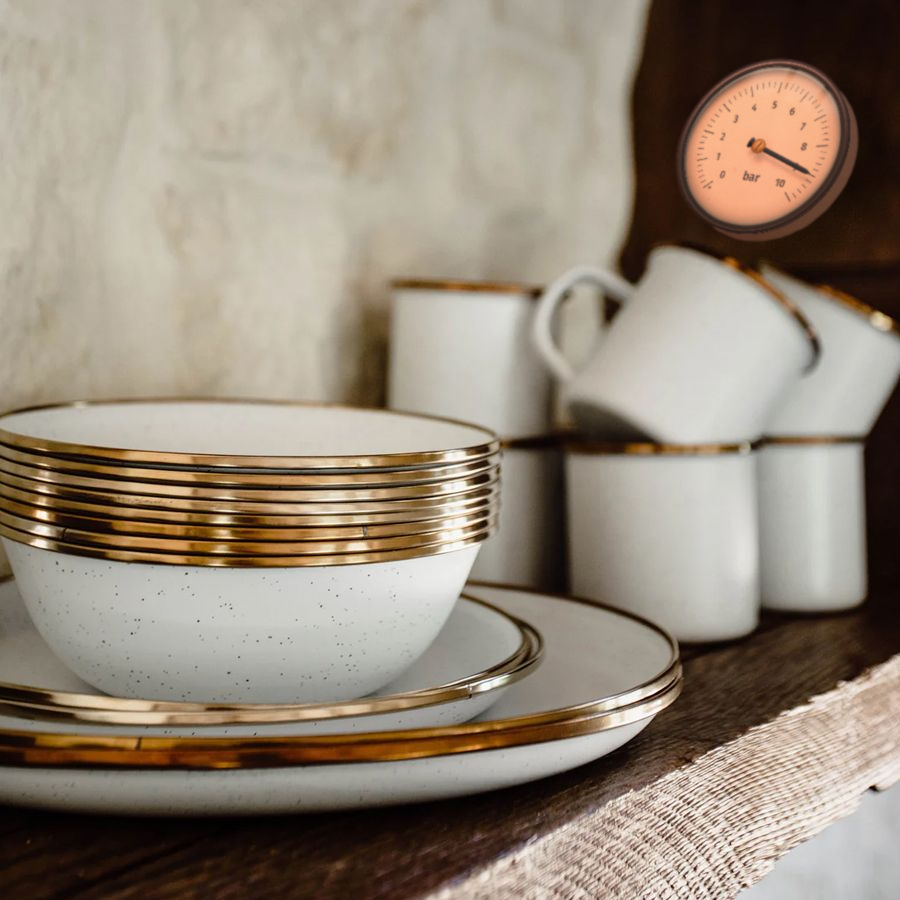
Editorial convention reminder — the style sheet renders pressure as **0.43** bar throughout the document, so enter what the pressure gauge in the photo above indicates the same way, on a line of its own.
**9** bar
